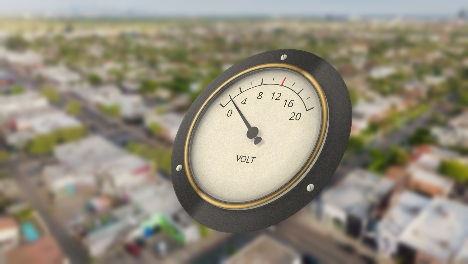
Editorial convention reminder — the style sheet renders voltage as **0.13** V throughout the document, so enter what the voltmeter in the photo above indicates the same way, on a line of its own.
**2** V
